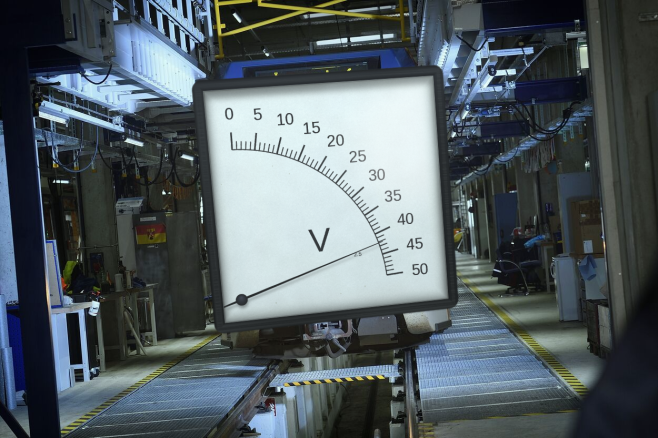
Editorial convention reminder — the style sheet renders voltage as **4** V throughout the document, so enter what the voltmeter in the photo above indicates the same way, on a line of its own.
**42** V
